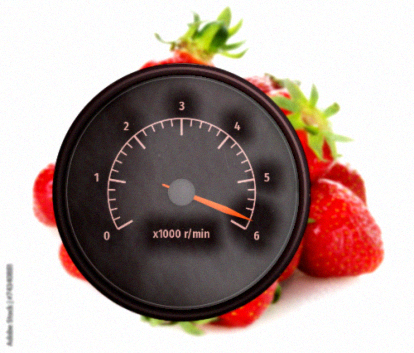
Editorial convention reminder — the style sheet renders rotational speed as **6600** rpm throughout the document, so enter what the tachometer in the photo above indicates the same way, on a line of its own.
**5800** rpm
